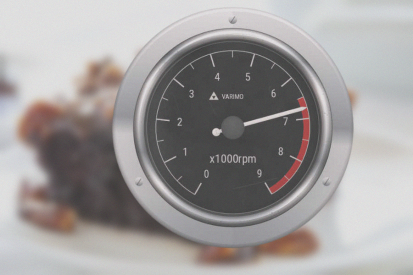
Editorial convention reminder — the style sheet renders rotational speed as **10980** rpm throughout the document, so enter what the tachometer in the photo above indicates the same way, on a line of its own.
**6750** rpm
